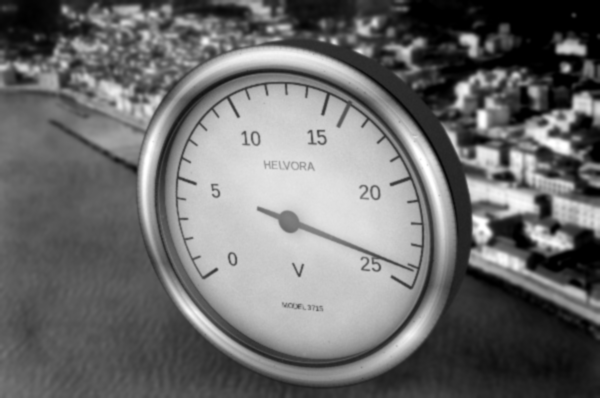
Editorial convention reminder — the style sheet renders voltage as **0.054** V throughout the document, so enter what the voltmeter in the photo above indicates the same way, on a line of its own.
**24** V
